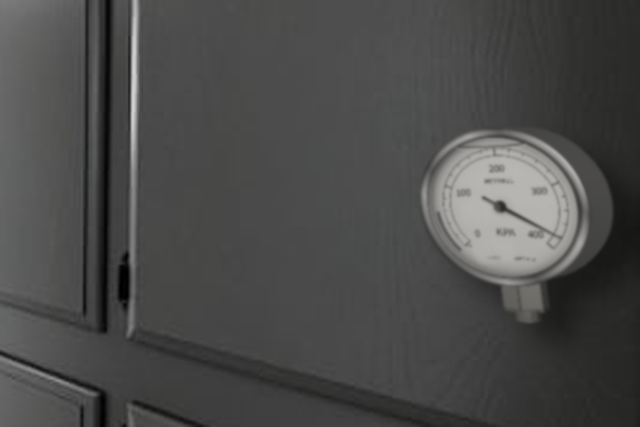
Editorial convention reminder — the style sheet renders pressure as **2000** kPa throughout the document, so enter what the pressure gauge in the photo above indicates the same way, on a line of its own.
**380** kPa
